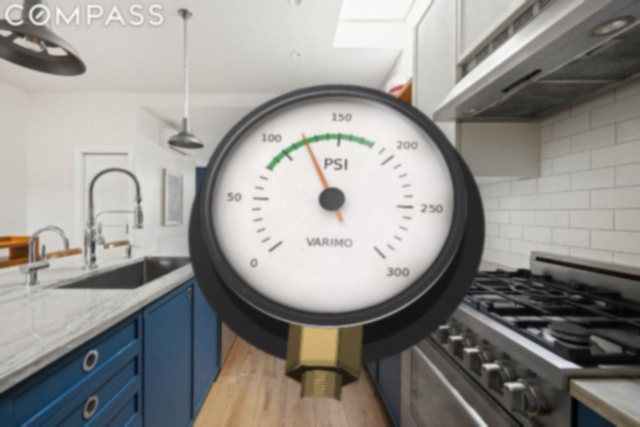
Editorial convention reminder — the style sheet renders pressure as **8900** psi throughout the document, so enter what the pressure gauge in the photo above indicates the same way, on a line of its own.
**120** psi
